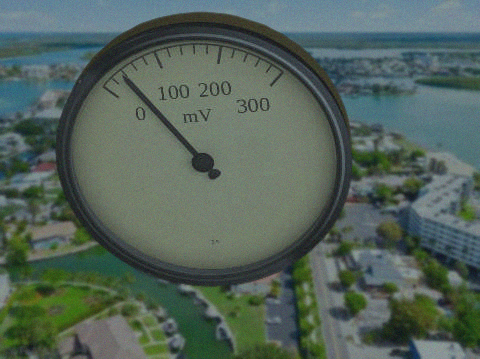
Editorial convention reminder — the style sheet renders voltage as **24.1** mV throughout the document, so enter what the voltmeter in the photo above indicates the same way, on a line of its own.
**40** mV
